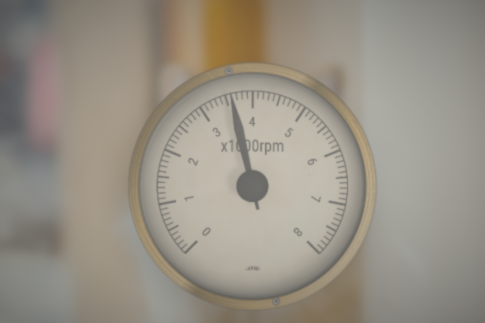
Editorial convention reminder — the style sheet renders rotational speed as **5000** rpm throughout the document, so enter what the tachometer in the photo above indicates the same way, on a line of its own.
**3600** rpm
